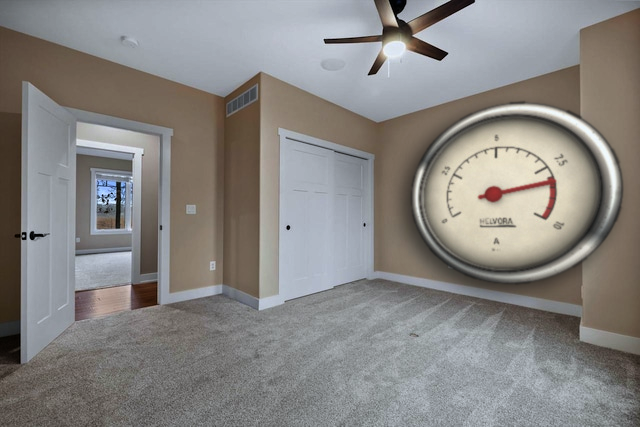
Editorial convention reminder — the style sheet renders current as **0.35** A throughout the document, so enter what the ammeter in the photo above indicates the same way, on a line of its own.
**8.25** A
